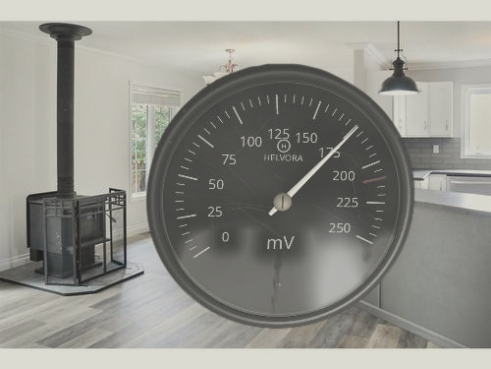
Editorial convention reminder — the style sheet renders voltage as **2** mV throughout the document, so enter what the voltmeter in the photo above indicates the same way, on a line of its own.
**175** mV
